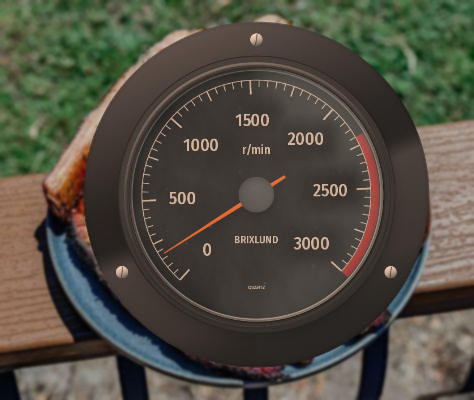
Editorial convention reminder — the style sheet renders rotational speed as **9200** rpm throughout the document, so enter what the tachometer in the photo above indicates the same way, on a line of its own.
**175** rpm
